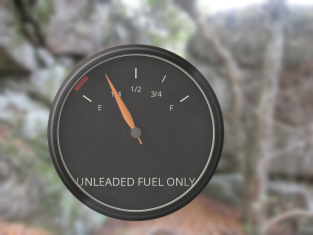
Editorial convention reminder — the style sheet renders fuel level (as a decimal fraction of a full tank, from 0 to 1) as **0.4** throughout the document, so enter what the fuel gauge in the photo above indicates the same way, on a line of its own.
**0.25**
